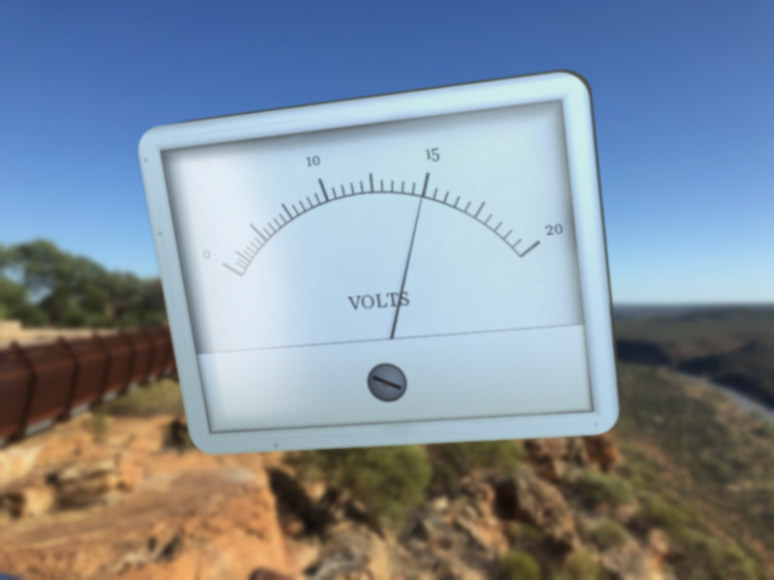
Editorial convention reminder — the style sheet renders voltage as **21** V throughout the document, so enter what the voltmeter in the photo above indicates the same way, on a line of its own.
**15** V
